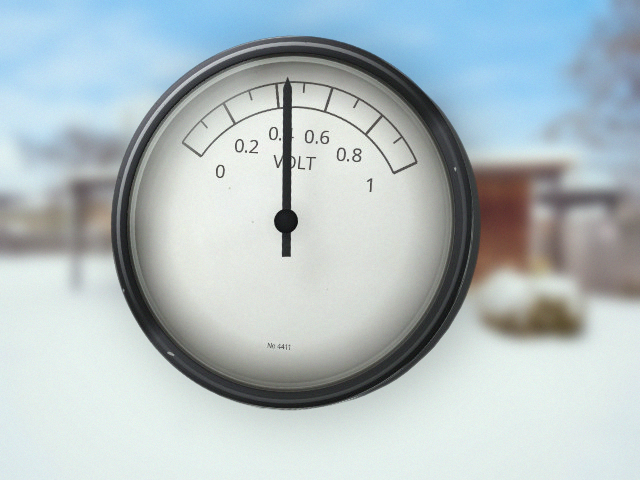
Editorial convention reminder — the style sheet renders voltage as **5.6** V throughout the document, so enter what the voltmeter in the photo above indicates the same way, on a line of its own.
**0.45** V
